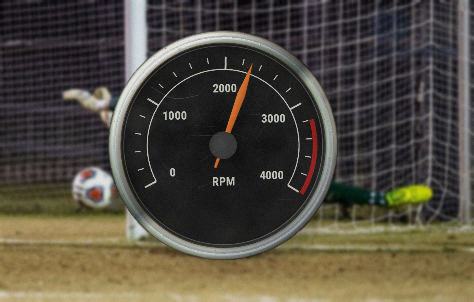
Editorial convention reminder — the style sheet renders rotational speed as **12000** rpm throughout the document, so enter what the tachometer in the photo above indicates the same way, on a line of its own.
**2300** rpm
